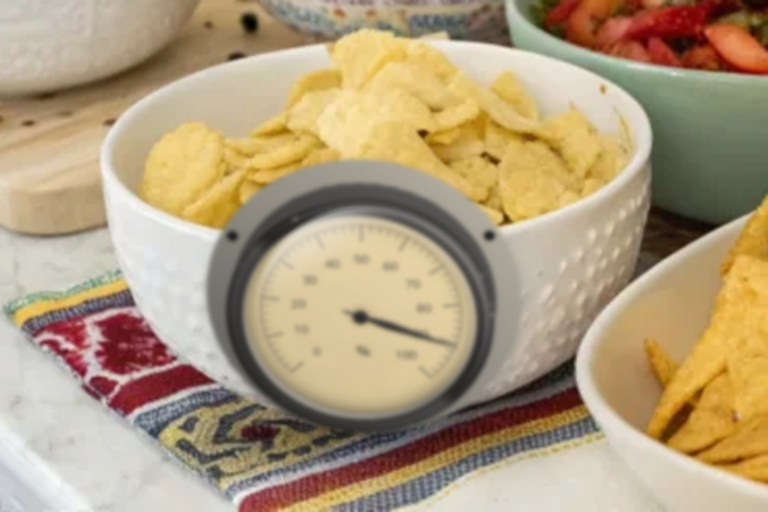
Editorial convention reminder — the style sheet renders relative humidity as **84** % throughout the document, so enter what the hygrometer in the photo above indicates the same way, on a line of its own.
**90** %
